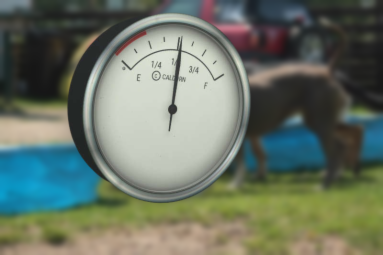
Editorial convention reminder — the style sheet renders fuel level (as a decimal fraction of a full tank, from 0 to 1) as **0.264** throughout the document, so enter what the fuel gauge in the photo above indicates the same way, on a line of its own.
**0.5**
